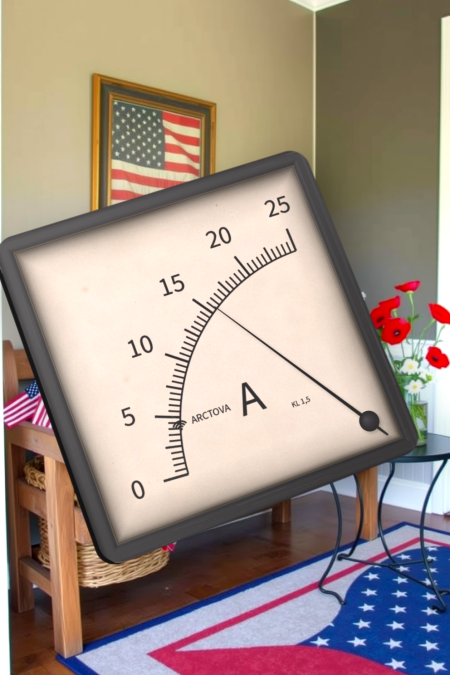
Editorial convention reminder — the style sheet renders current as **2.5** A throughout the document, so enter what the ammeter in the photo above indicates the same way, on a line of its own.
**15.5** A
